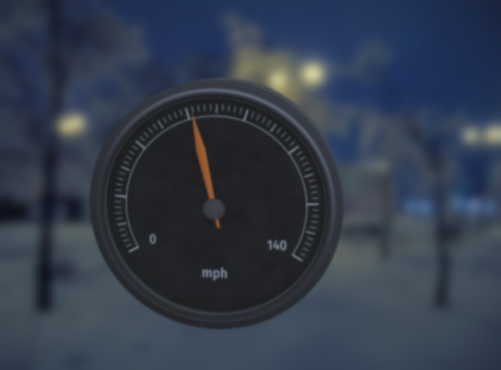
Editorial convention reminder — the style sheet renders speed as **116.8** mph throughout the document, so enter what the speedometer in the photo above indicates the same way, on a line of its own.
**62** mph
